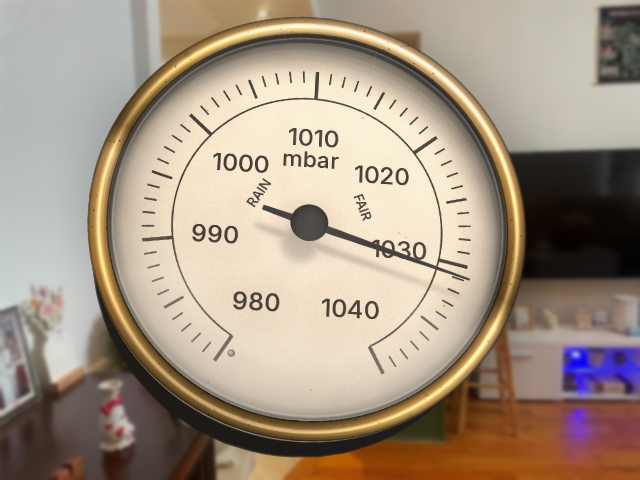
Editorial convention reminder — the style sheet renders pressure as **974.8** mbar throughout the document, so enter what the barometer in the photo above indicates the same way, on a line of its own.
**1031** mbar
